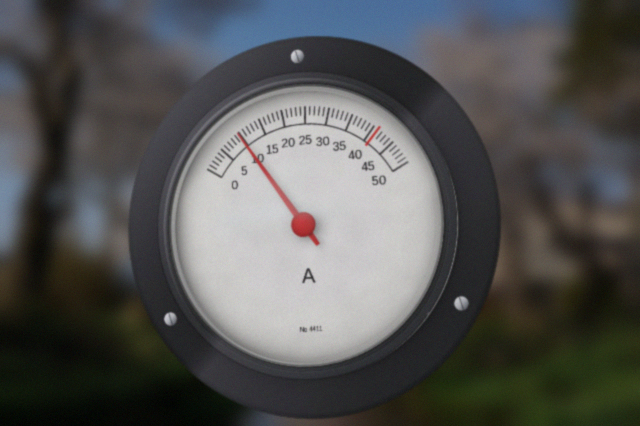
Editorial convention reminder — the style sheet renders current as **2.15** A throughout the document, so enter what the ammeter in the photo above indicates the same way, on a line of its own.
**10** A
